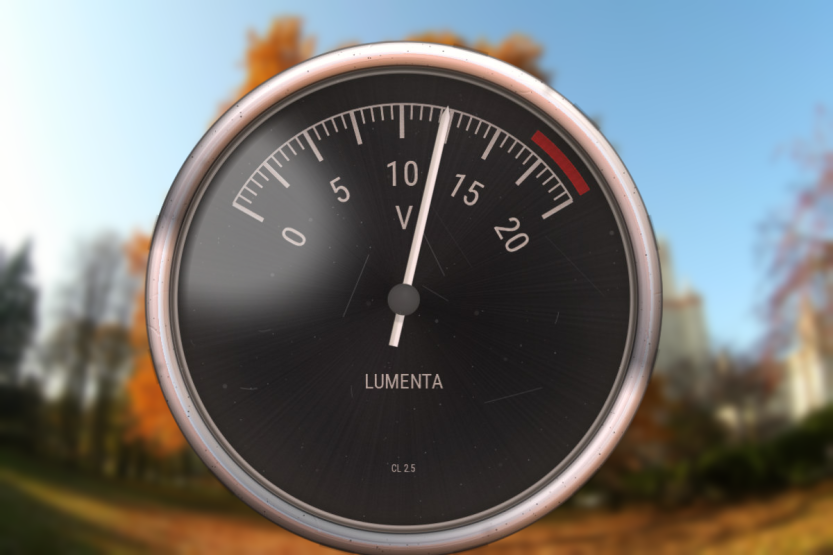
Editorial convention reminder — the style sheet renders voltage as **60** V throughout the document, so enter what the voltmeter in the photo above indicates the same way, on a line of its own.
**12.25** V
